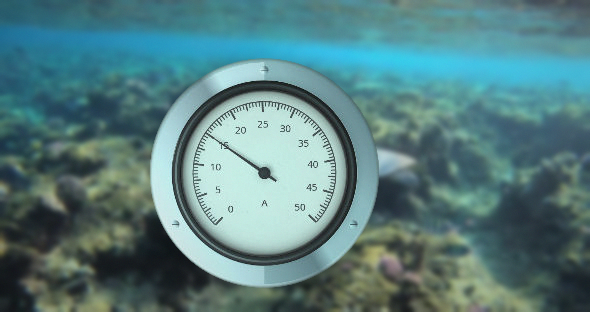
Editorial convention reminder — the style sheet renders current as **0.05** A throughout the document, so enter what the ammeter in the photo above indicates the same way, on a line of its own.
**15** A
